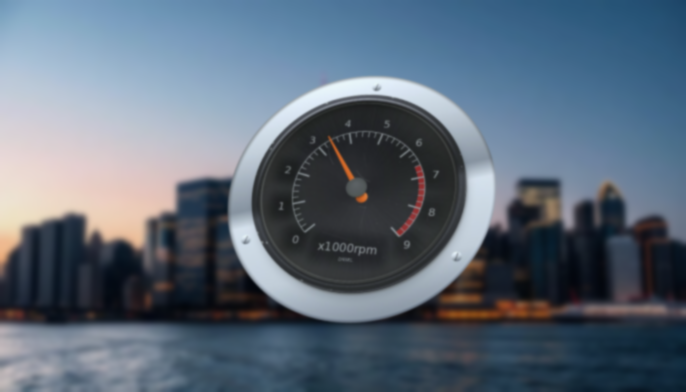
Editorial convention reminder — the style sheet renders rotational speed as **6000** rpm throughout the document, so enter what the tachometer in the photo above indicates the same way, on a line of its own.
**3400** rpm
